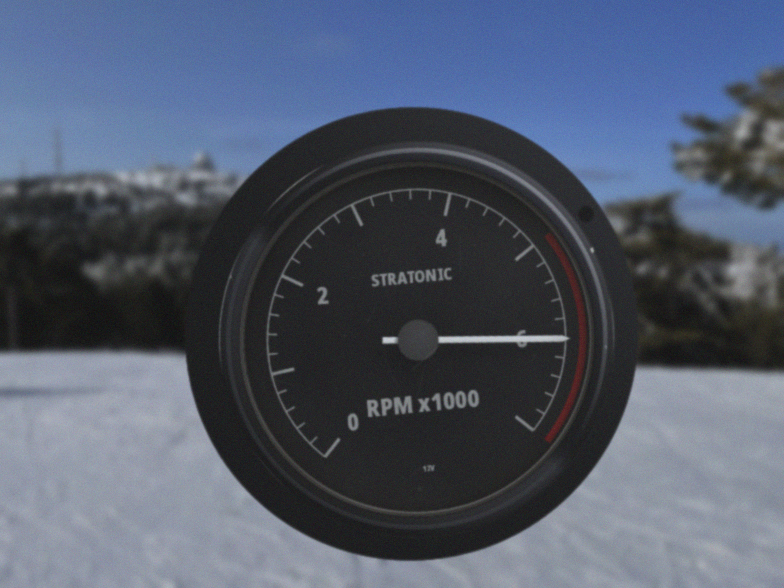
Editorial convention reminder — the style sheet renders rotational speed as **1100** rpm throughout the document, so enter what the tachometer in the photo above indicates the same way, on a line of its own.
**6000** rpm
